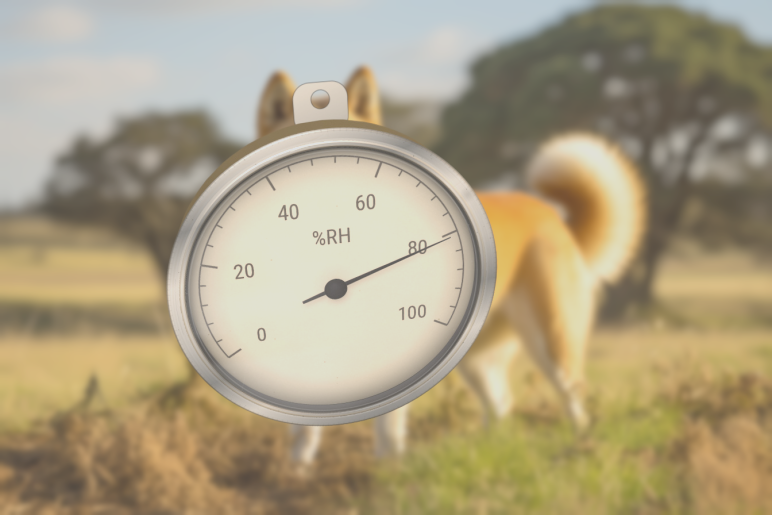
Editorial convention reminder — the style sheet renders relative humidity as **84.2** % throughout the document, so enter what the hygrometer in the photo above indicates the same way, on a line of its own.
**80** %
